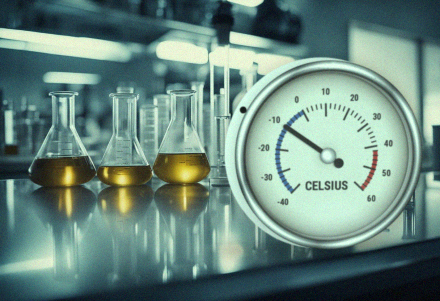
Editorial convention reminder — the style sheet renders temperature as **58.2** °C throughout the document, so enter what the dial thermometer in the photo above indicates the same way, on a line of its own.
**-10** °C
